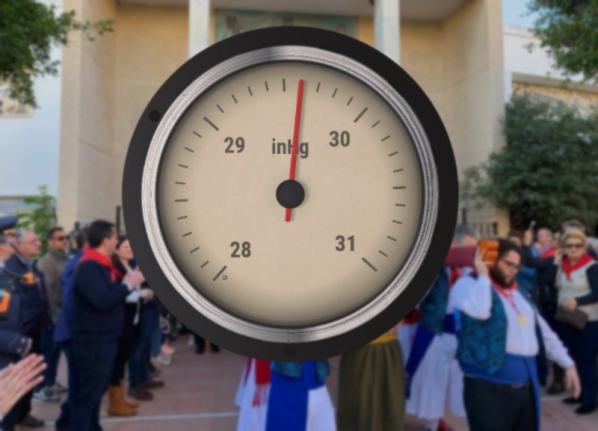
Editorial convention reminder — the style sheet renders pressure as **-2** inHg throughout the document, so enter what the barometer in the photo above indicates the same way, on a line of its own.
**29.6** inHg
